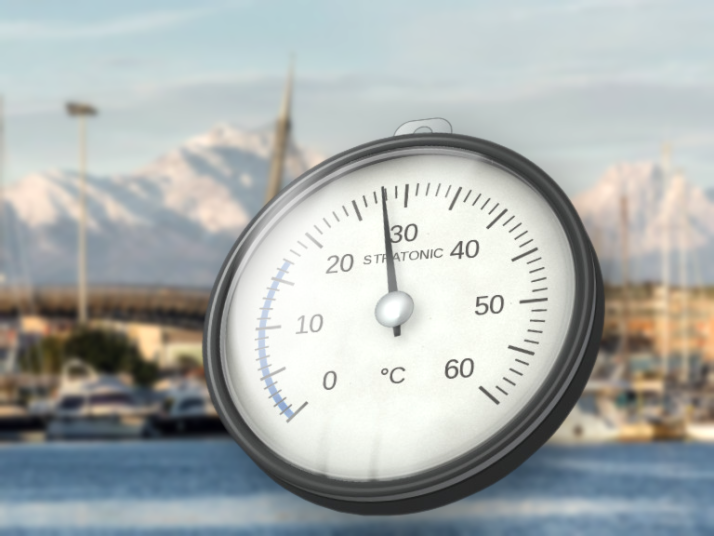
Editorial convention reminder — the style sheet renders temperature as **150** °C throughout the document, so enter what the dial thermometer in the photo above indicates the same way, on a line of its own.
**28** °C
